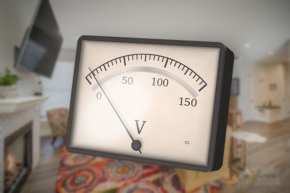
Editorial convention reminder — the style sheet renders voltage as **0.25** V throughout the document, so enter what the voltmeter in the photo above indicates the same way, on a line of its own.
**10** V
